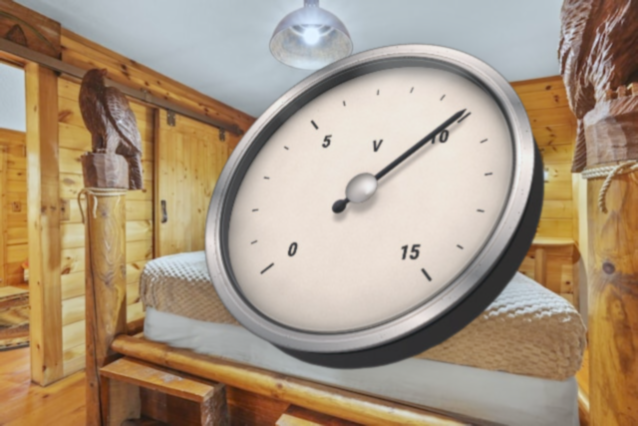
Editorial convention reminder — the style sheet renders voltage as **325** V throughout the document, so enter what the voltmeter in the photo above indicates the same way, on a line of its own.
**10** V
